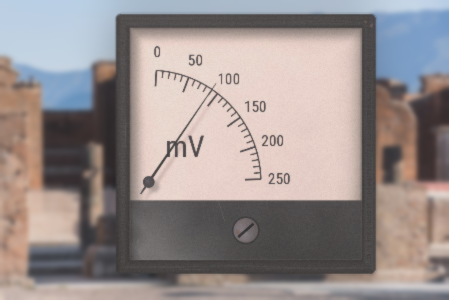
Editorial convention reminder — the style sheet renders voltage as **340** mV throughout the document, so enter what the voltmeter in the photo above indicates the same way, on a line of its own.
**90** mV
